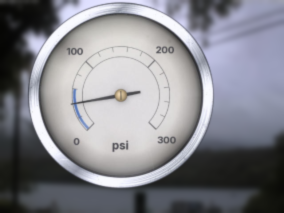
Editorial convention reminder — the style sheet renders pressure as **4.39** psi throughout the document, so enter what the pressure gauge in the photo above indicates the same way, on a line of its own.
**40** psi
